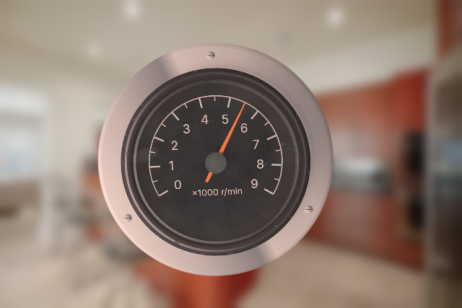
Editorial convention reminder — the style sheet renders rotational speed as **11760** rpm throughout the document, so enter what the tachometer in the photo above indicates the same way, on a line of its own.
**5500** rpm
